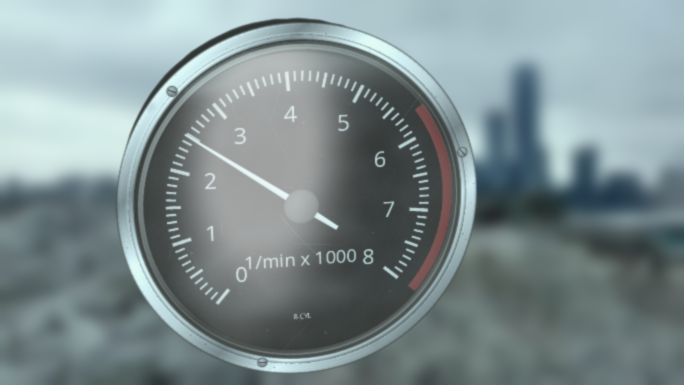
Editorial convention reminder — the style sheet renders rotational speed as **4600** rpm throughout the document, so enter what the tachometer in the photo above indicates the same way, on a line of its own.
**2500** rpm
